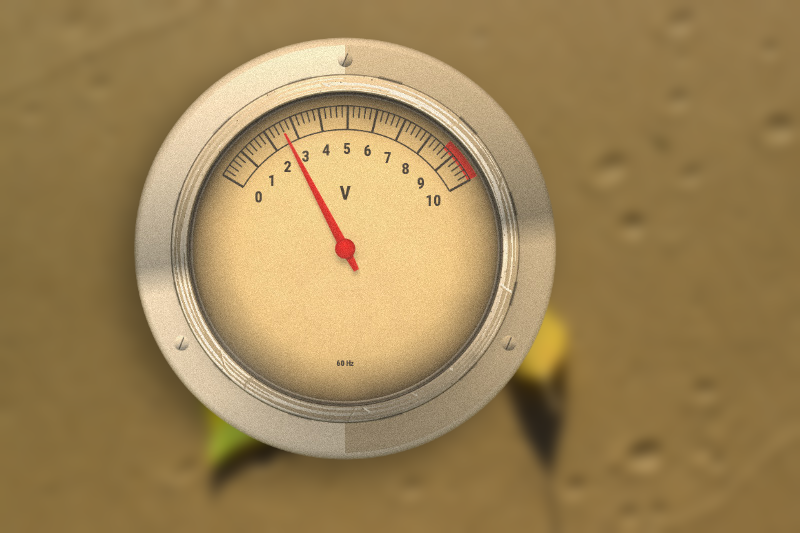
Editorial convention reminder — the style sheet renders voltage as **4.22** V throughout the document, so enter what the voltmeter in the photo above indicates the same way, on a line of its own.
**2.6** V
